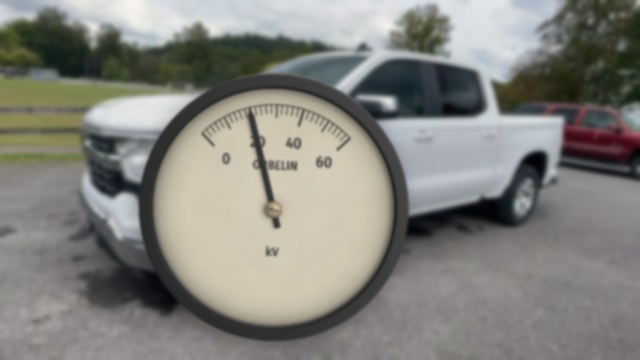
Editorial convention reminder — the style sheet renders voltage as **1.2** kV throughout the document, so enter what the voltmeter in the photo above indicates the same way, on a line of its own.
**20** kV
